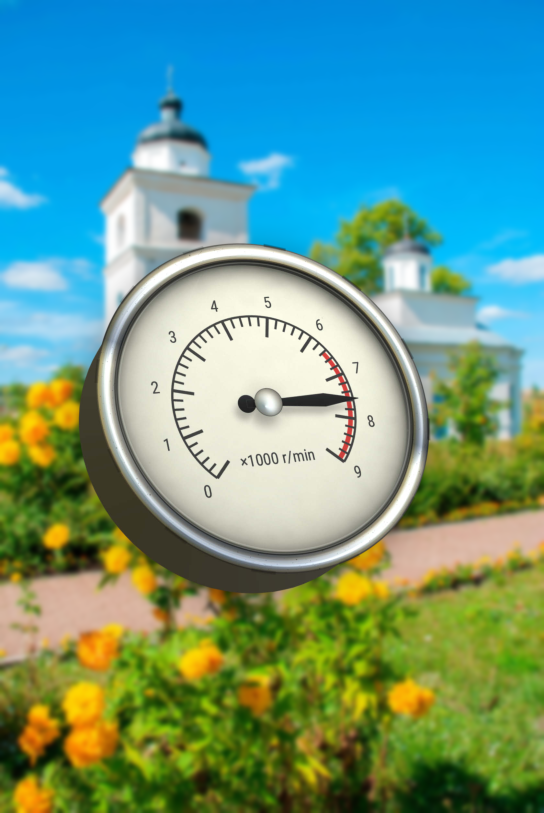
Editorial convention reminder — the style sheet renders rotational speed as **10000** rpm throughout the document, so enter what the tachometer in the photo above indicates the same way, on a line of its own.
**7600** rpm
